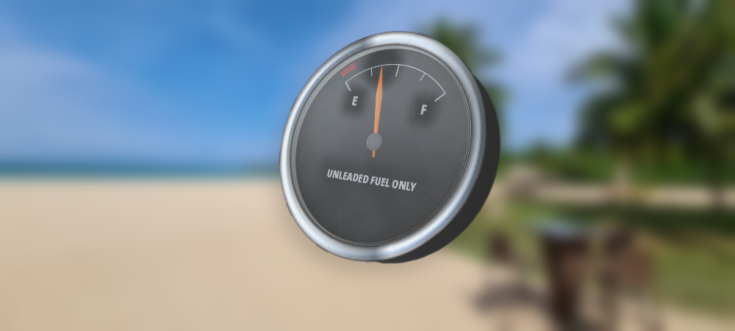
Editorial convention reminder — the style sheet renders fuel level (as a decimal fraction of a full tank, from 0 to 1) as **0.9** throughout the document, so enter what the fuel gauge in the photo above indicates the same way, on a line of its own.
**0.375**
